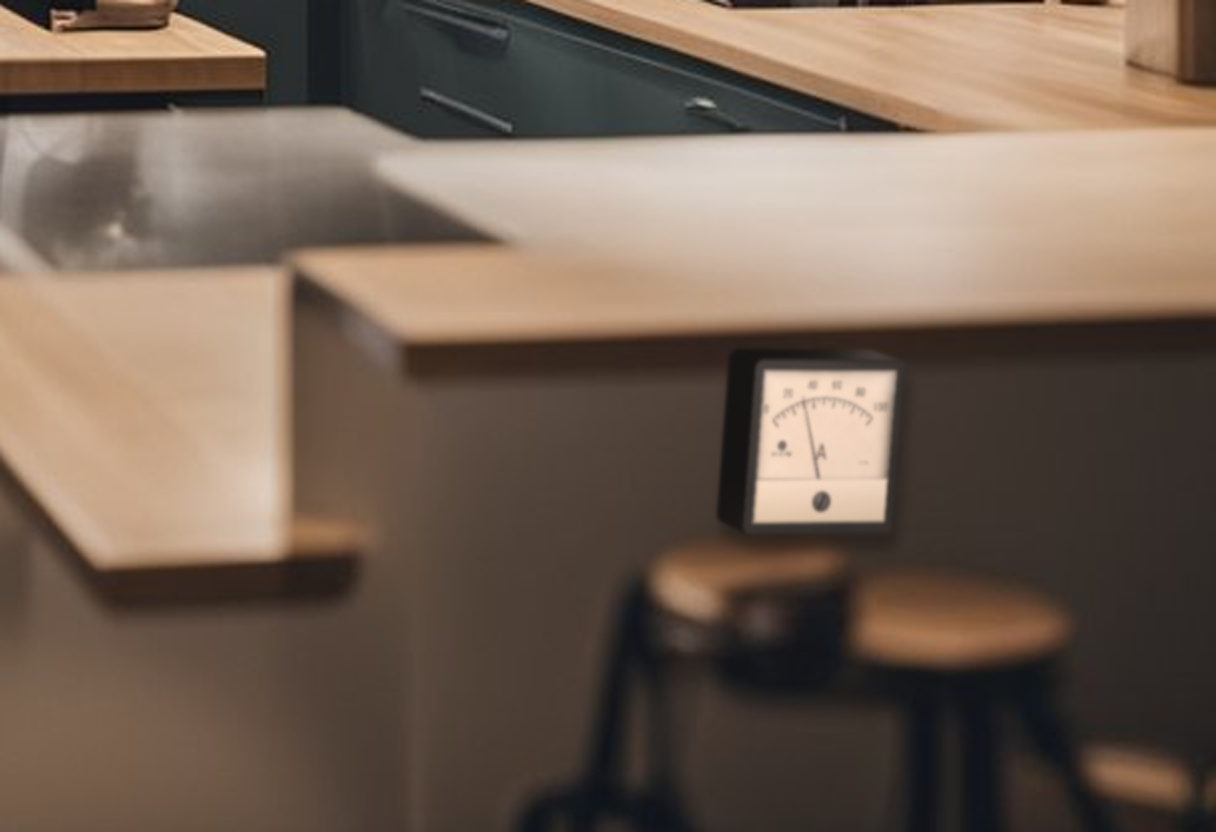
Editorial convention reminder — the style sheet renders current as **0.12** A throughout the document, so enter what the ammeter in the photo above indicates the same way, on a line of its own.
**30** A
